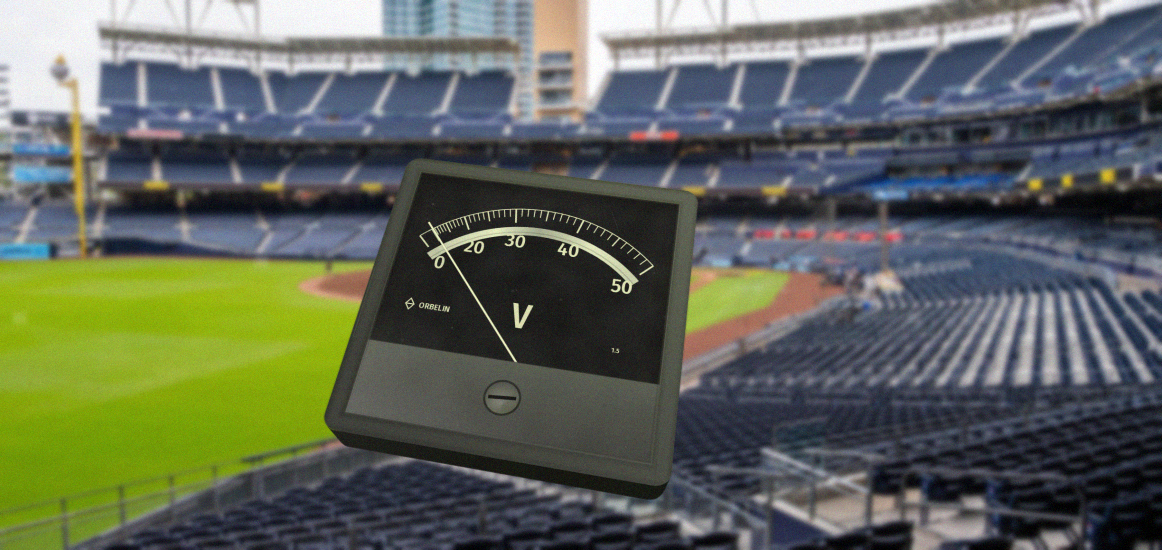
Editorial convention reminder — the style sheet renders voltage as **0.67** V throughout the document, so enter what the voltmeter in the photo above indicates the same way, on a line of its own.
**10** V
